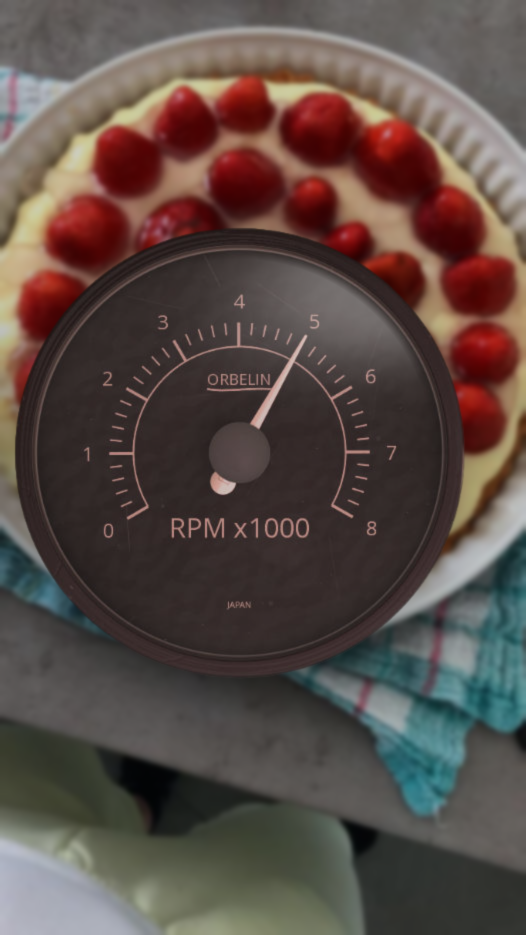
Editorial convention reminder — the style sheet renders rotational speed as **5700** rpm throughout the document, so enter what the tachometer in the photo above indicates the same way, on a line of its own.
**5000** rpm
